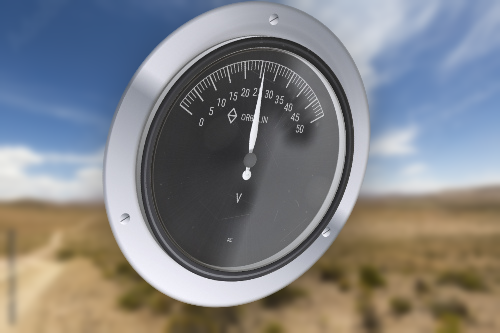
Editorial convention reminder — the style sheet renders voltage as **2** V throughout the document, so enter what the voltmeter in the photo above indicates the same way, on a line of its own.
**25** V
